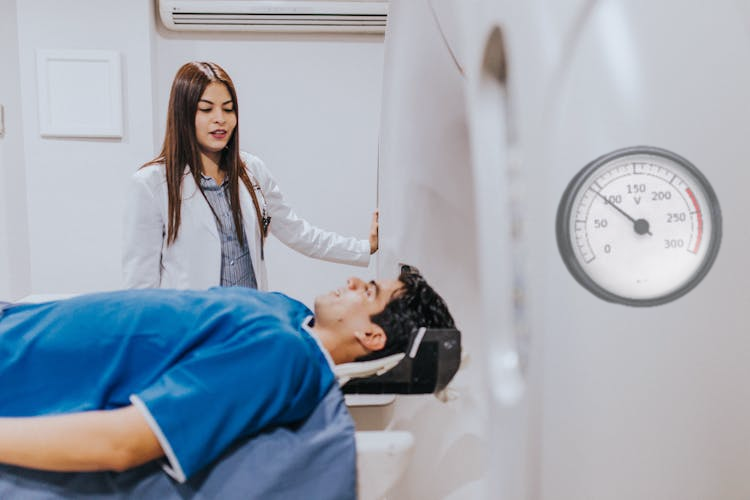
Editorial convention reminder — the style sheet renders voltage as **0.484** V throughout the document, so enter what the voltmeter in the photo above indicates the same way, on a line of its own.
**90** V
